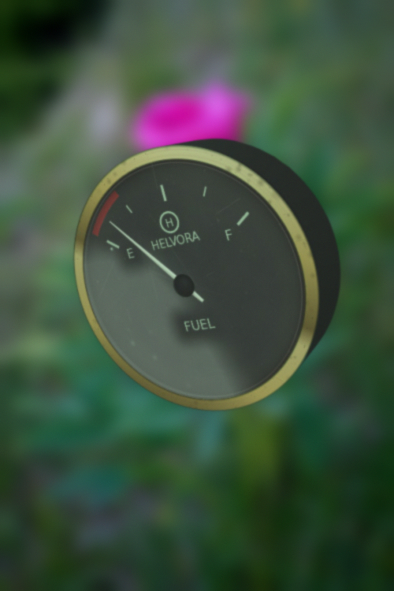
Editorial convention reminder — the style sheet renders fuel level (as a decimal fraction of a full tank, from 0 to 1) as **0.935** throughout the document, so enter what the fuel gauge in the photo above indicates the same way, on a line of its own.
**0.125**
